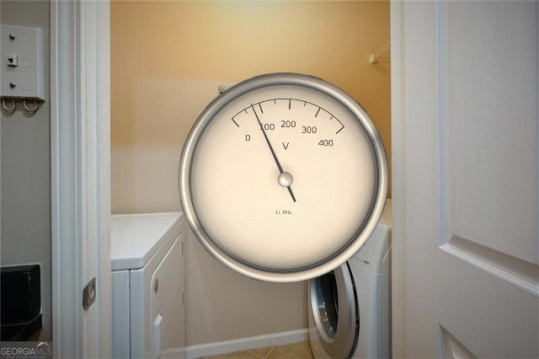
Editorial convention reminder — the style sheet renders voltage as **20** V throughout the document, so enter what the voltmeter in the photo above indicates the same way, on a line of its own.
**75** V
